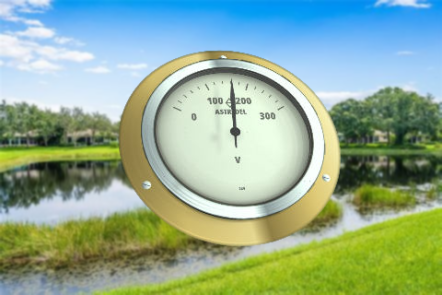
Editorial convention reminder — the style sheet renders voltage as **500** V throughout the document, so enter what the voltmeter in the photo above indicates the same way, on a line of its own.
**160** V
